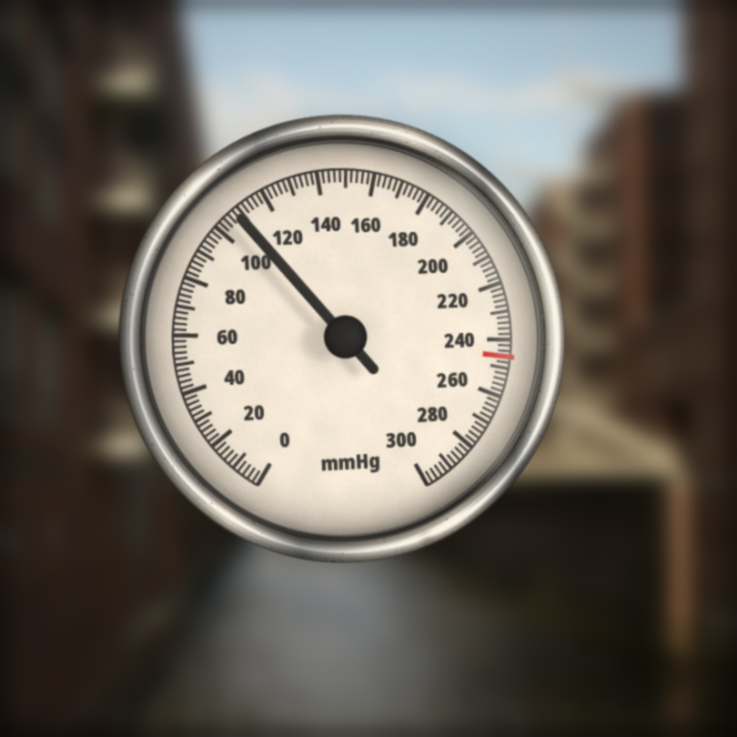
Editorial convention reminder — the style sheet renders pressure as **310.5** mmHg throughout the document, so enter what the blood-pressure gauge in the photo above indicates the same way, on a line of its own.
**108** mmHg
